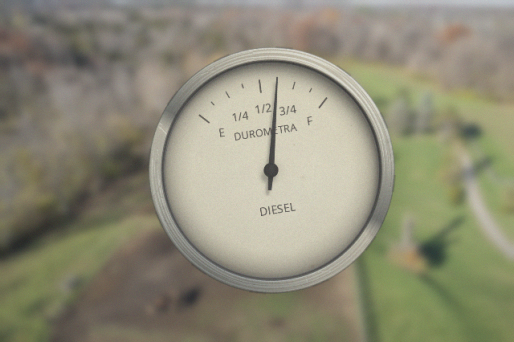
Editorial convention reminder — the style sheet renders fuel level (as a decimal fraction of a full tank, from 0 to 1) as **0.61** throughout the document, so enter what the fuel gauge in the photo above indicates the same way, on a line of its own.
**0.625**
